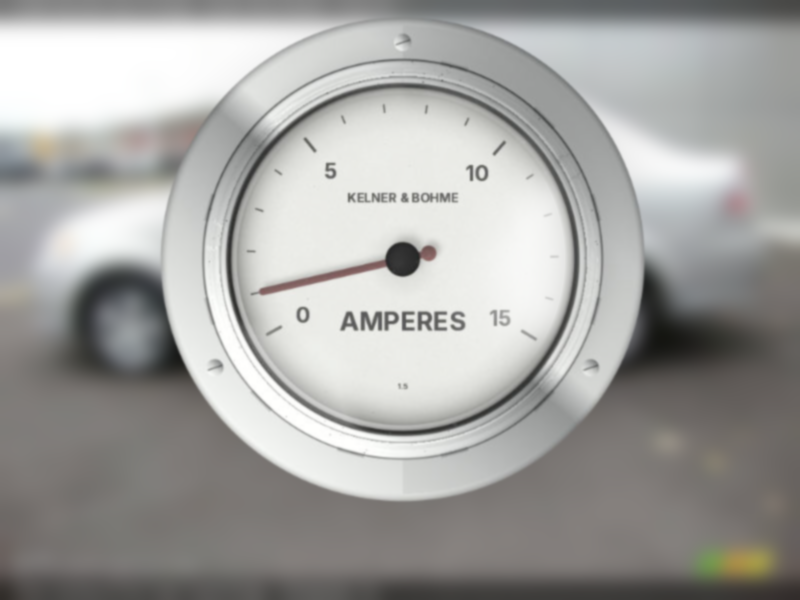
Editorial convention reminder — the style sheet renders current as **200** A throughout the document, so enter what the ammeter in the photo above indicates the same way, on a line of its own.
**1** A
